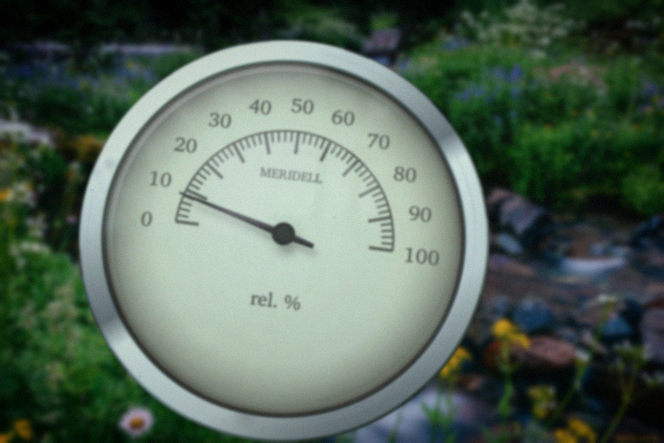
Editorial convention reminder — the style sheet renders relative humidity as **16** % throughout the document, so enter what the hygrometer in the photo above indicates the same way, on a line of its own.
**8** %
